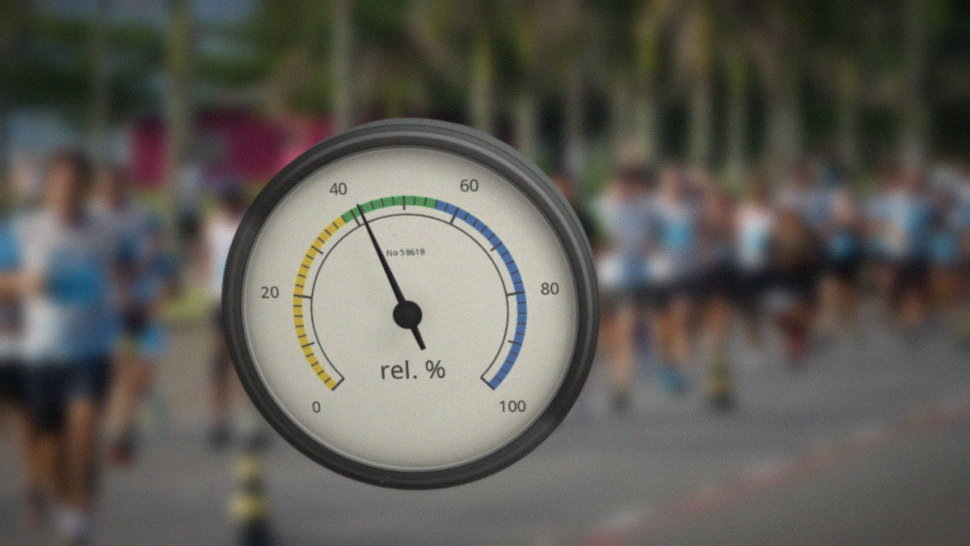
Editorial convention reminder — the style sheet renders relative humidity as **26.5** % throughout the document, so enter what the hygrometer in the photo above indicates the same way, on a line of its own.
**42** %
